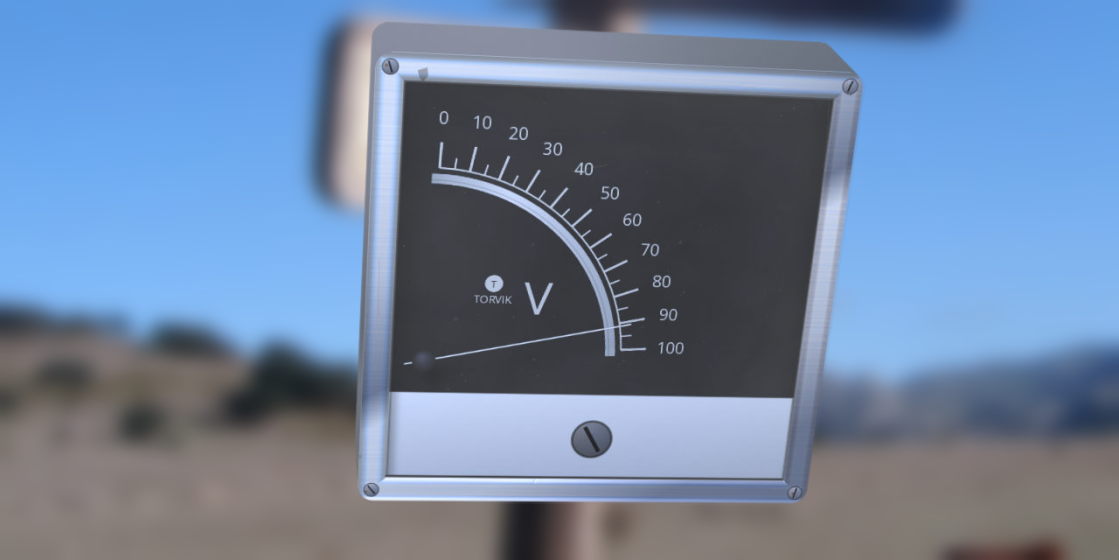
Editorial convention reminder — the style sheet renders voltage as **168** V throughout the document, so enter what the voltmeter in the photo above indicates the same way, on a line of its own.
**90** V
